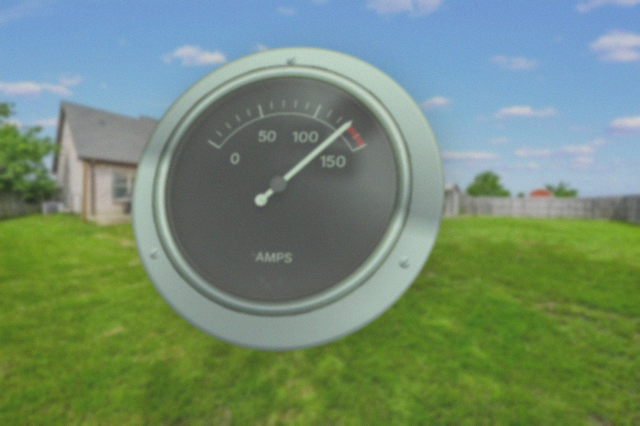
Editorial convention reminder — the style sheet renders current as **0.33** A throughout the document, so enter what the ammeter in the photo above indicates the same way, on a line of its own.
**130** A
